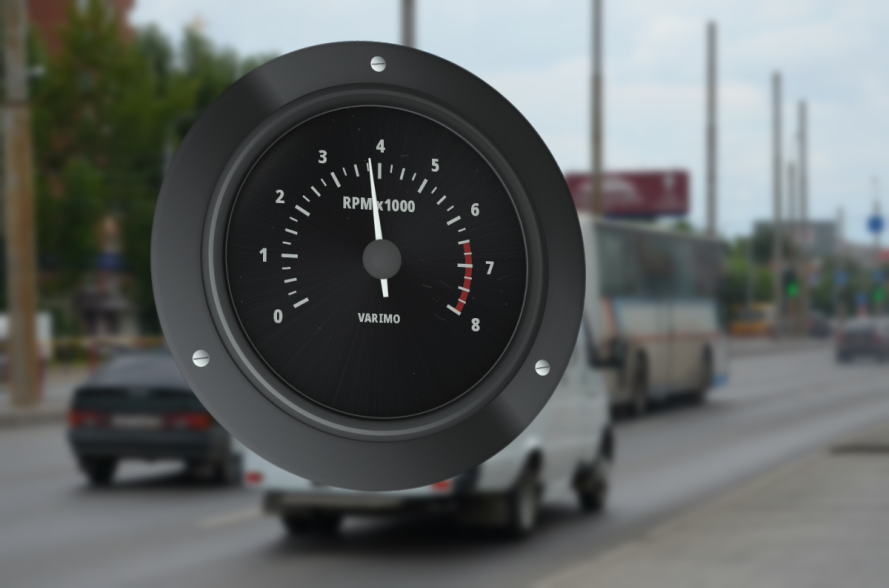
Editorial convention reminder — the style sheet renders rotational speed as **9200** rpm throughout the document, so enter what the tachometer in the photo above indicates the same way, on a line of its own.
**3750** rpm
